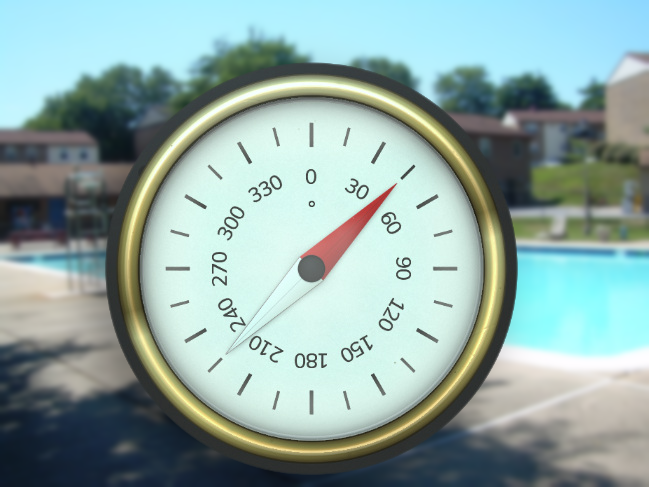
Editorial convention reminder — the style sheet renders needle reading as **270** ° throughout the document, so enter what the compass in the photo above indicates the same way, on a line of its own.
**45** °
